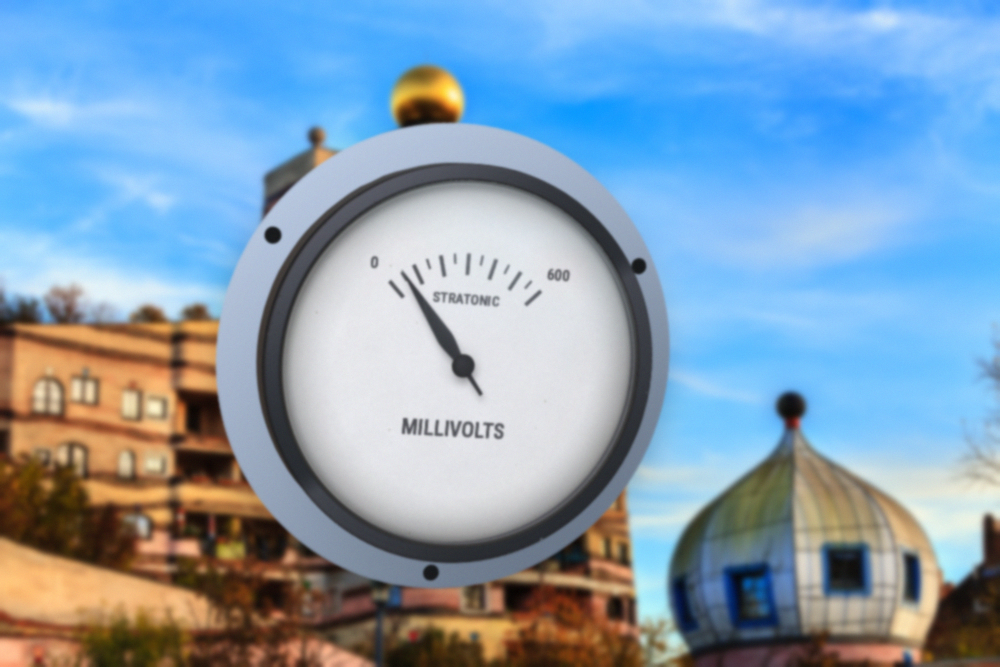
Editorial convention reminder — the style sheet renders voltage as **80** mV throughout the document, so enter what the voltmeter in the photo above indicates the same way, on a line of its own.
**50** mV
